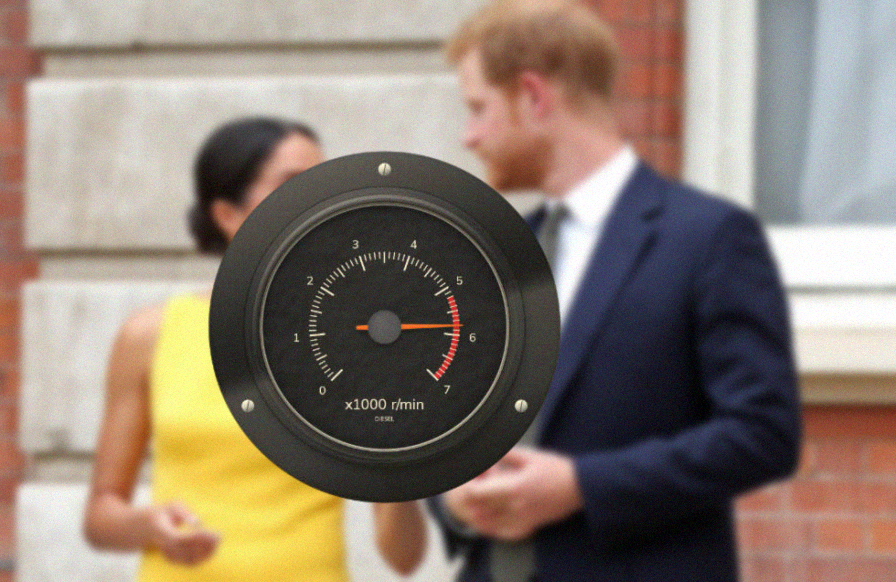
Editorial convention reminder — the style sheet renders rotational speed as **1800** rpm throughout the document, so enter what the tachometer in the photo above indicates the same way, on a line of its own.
**5800** rpm
